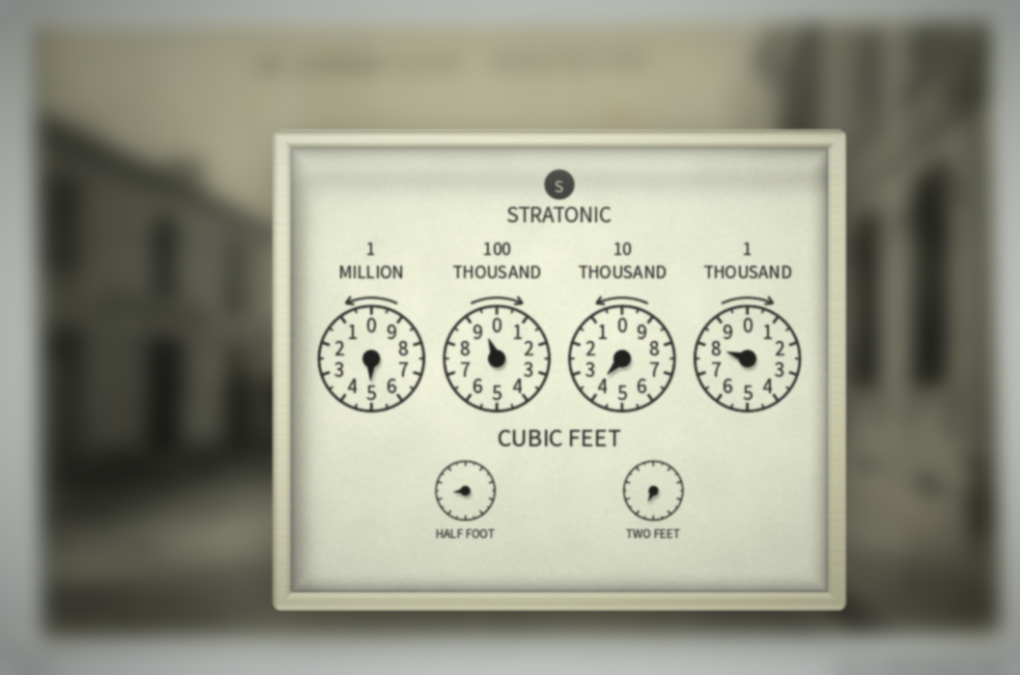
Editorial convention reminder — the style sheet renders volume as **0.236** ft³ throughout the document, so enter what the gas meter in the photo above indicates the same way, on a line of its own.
**493800** ft³
